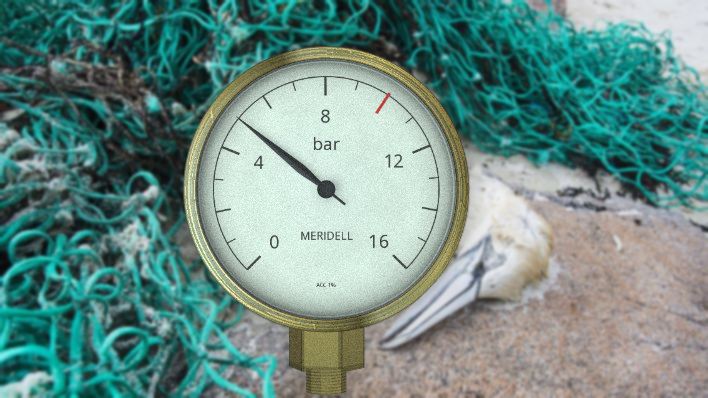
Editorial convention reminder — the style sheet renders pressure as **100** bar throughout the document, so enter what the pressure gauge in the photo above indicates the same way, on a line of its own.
**5** bar
